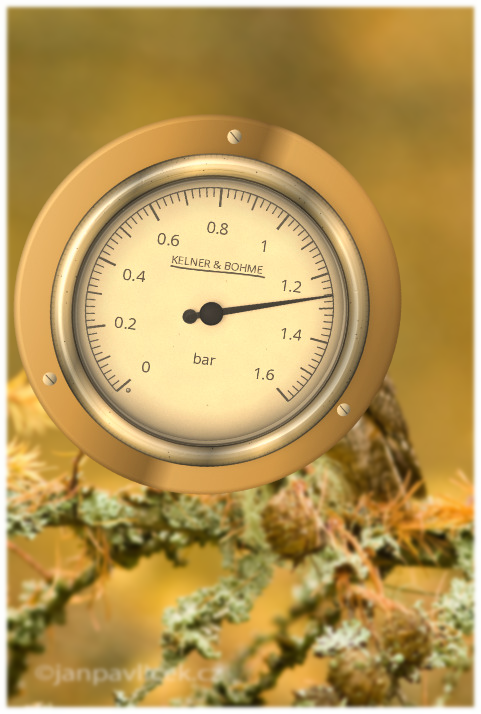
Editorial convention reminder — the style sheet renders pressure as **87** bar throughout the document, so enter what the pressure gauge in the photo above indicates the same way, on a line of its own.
**1.26** bar
